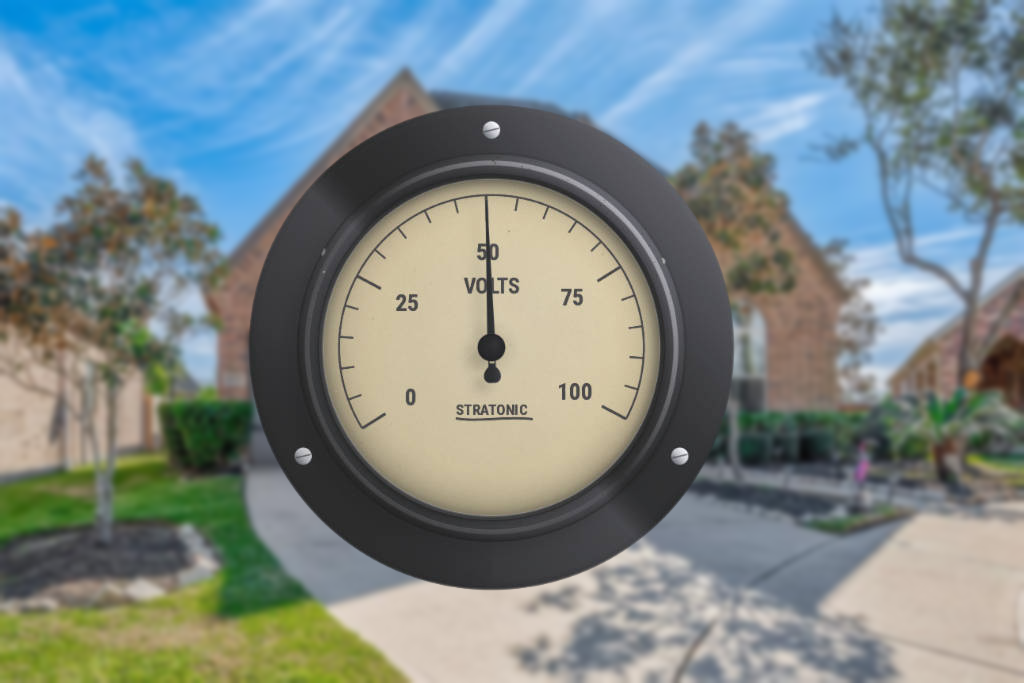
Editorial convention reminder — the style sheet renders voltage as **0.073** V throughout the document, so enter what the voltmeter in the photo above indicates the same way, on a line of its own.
**50** V
